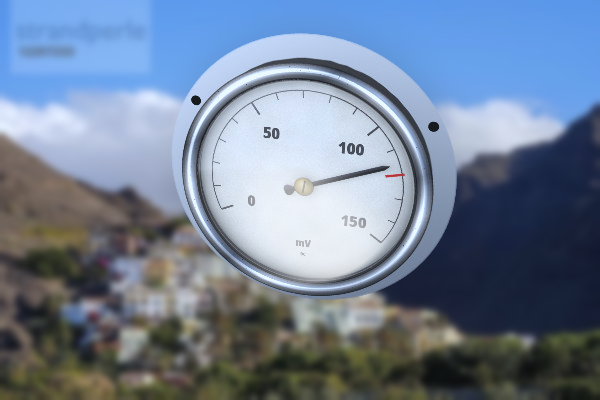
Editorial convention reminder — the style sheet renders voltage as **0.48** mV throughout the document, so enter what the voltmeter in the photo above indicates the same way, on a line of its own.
**115** mV
